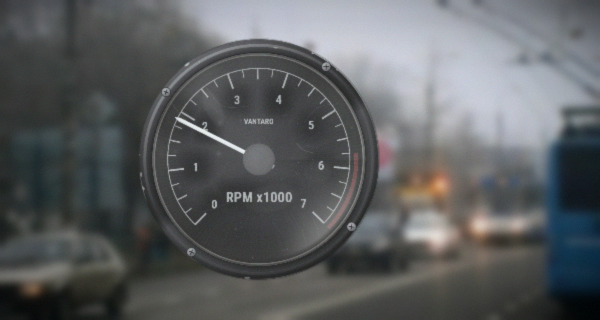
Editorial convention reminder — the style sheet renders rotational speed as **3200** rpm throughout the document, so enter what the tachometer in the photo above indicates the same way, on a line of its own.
**1875** rpm
